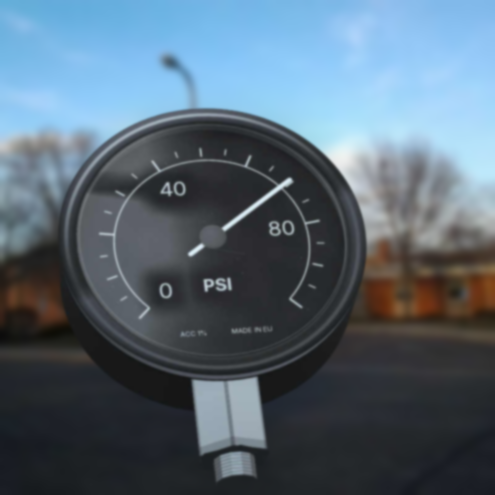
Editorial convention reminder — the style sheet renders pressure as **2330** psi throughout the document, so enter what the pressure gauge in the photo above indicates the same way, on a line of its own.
**70** psi
